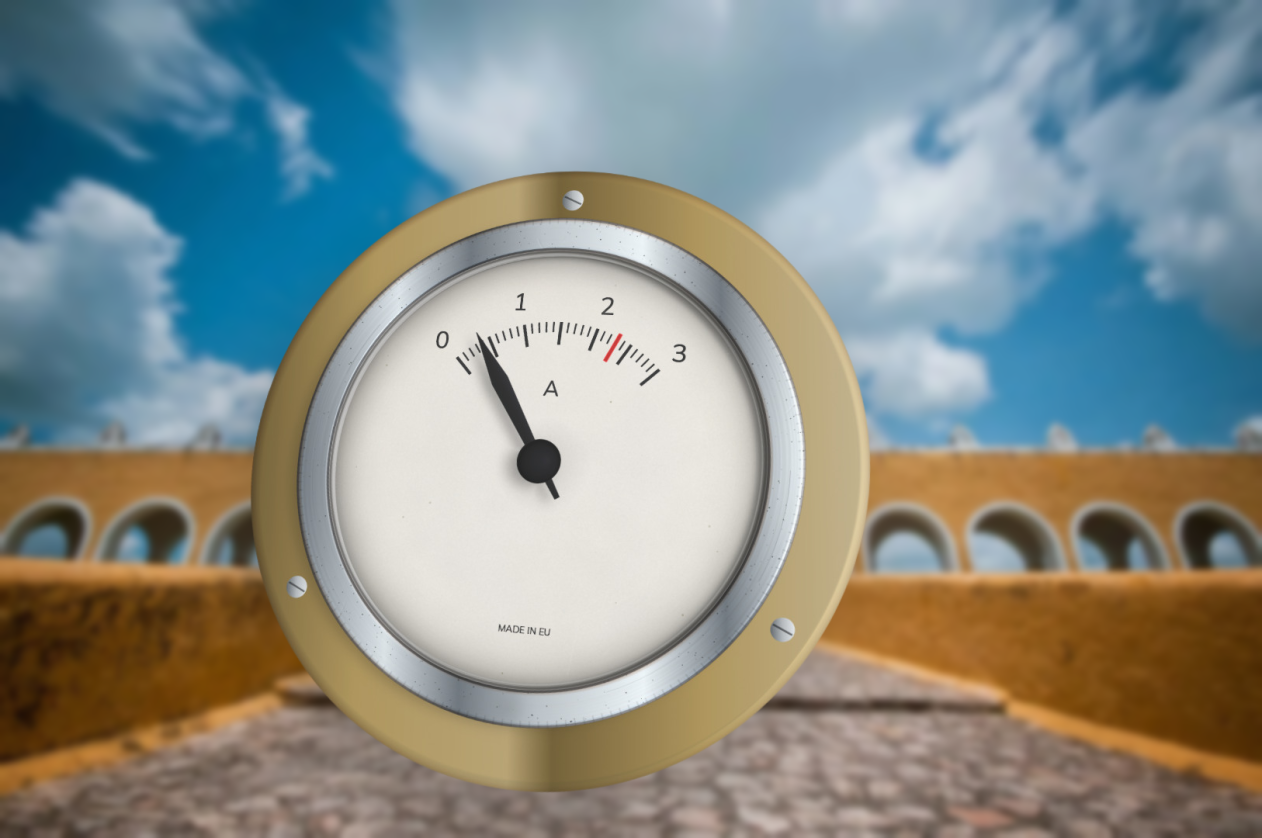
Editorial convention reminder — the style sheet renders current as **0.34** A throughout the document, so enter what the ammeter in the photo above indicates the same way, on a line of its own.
**0.4** A
